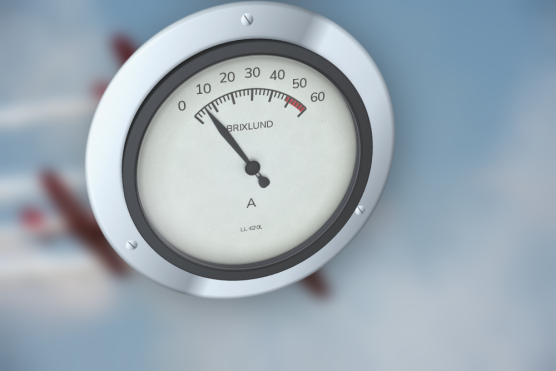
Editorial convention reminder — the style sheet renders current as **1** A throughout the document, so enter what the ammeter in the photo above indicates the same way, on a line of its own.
**6** A
